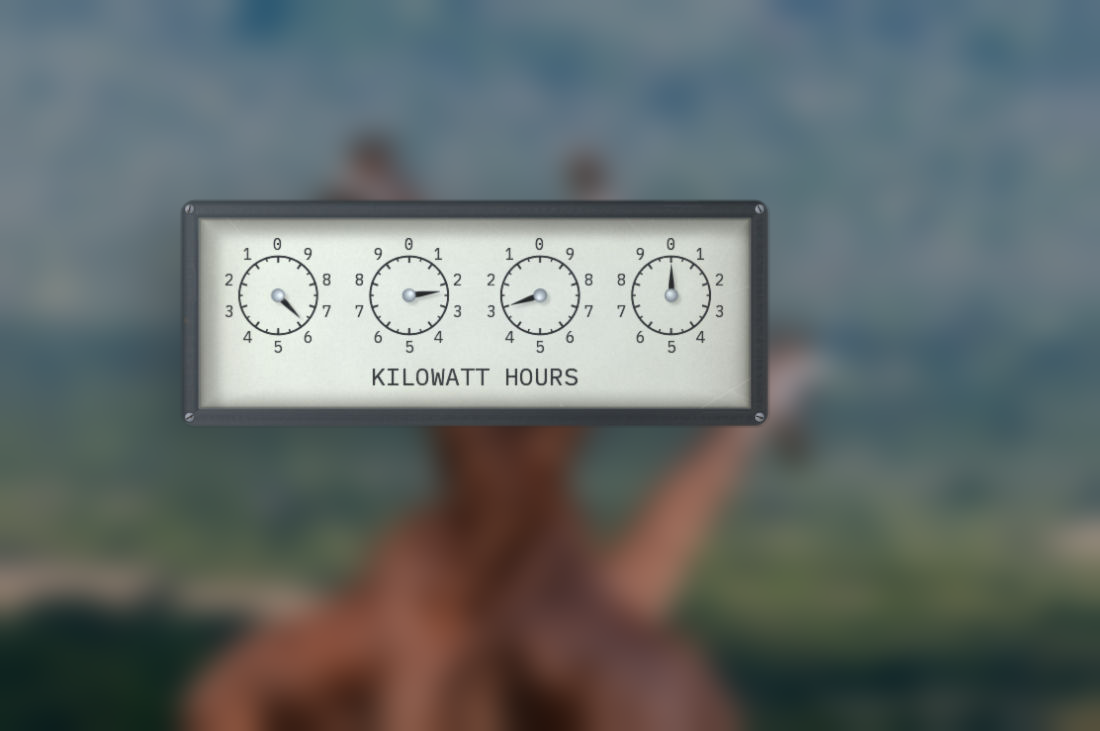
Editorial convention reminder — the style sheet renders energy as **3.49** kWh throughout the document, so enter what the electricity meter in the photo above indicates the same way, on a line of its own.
**6230** kWh
